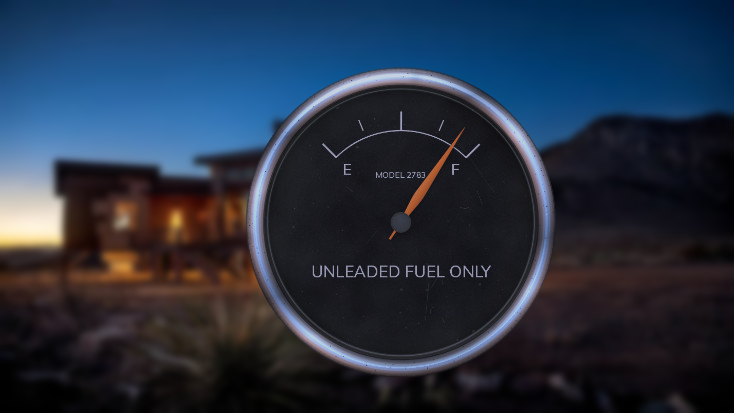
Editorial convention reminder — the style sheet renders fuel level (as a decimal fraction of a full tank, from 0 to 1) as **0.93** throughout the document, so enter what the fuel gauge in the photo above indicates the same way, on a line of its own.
**0.875**
